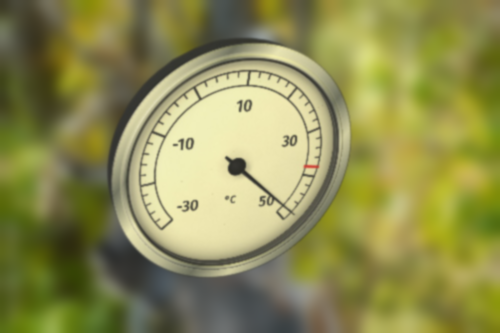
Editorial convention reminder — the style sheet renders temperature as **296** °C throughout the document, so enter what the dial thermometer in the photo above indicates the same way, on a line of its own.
**48** °C
